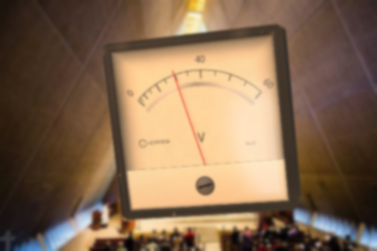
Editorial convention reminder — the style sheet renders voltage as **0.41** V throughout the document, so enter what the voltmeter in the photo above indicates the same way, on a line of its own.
**30** V
